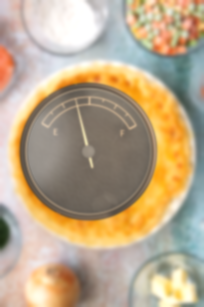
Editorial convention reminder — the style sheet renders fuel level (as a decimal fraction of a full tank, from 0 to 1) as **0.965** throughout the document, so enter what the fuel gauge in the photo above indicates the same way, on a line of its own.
**0.375**
